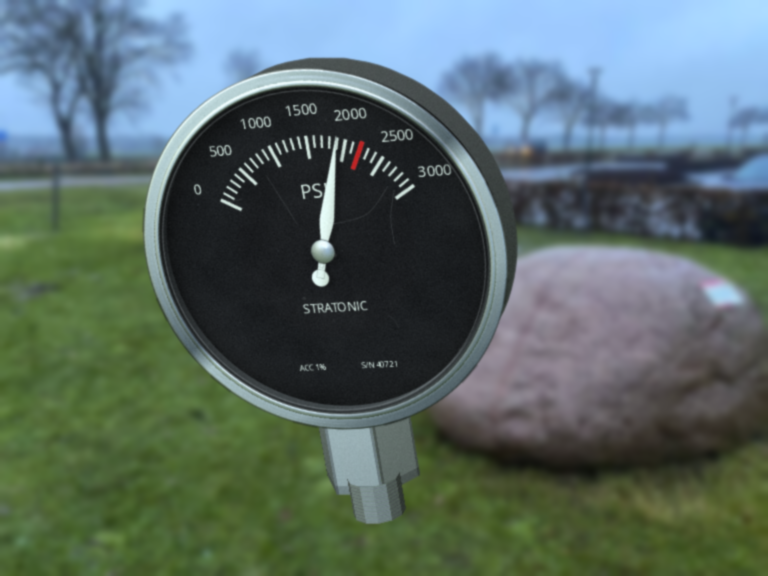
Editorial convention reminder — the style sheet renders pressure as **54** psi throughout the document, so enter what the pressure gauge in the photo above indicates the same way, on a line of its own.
**1900** psi
